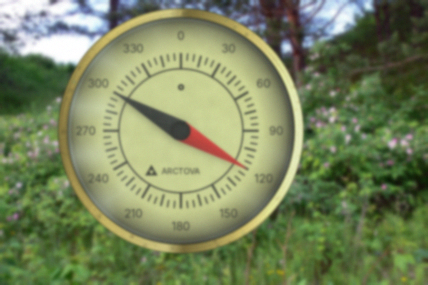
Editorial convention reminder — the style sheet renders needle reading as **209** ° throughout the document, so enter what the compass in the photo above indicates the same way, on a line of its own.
**120** °
